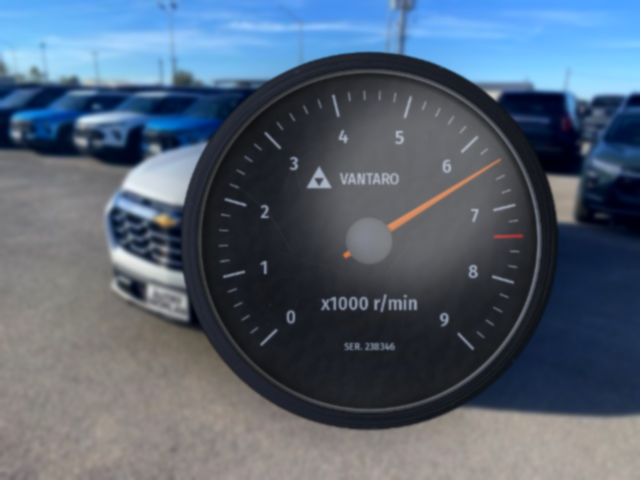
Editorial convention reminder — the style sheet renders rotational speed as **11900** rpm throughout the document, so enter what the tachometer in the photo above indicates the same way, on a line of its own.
**6400** rpm
